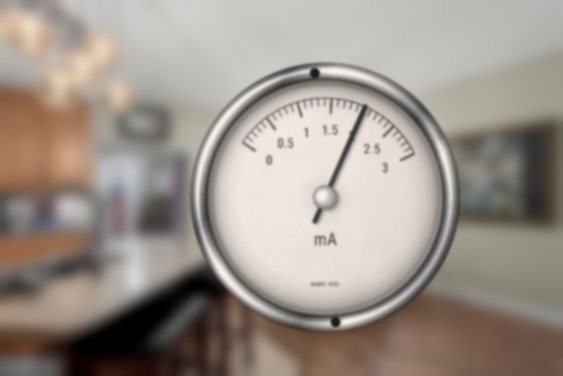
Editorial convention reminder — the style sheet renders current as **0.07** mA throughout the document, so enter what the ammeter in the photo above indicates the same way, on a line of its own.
**2** mA
